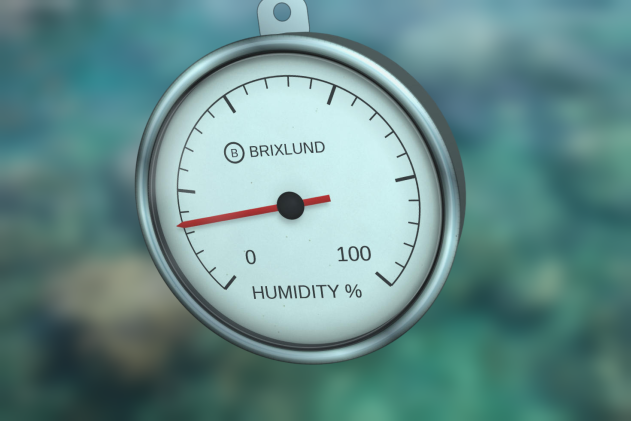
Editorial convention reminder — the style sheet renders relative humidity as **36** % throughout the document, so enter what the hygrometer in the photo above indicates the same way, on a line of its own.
**14** %
